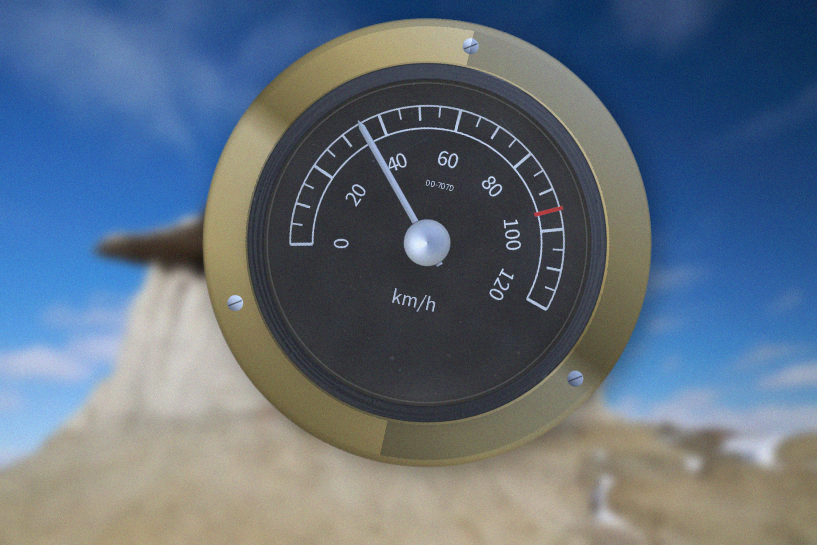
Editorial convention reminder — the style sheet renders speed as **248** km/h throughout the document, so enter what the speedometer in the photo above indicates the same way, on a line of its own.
**35** km/h
